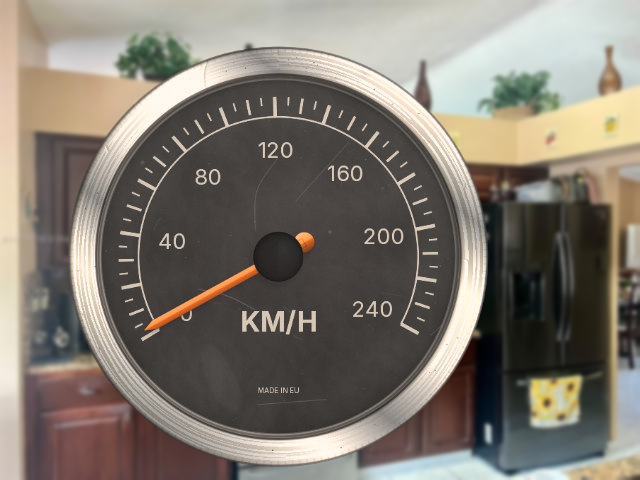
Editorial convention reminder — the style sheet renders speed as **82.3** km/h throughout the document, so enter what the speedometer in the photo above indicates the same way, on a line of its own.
**2.5** km/h
